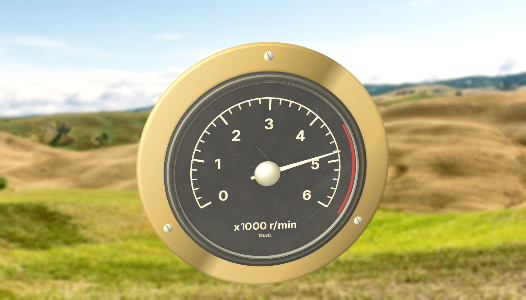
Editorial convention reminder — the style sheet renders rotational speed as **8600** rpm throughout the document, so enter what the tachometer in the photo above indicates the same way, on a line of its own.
**4800** rpm
